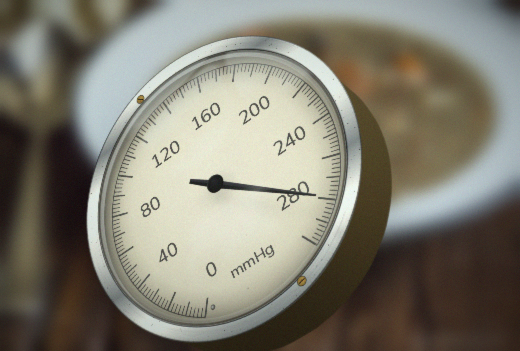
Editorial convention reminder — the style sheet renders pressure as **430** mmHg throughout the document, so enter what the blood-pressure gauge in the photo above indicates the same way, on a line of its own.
**280** mmHg
